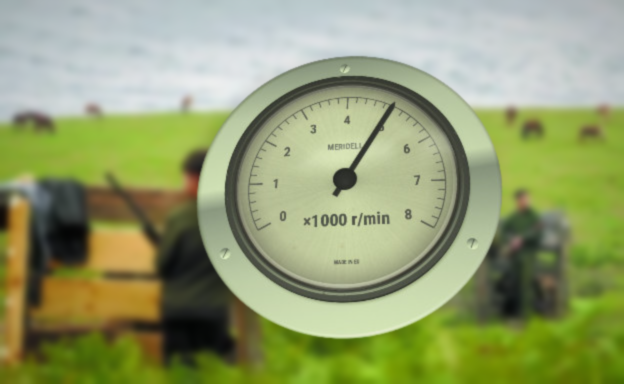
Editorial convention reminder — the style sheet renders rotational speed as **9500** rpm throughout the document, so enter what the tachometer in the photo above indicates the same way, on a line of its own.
**5000** rpm
